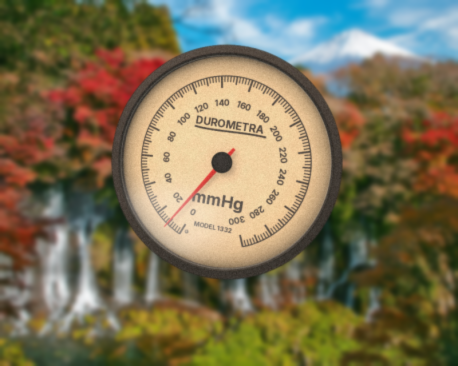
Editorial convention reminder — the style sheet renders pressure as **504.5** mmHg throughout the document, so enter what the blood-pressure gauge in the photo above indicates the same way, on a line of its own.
**10** mmHg
